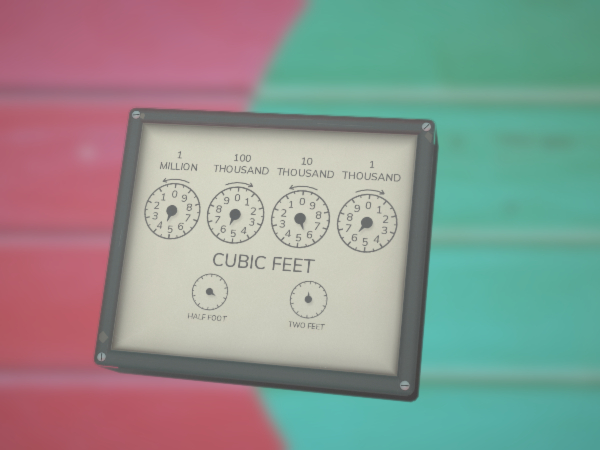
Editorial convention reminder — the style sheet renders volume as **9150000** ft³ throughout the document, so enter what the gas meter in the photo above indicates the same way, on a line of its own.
**455600** ft³
